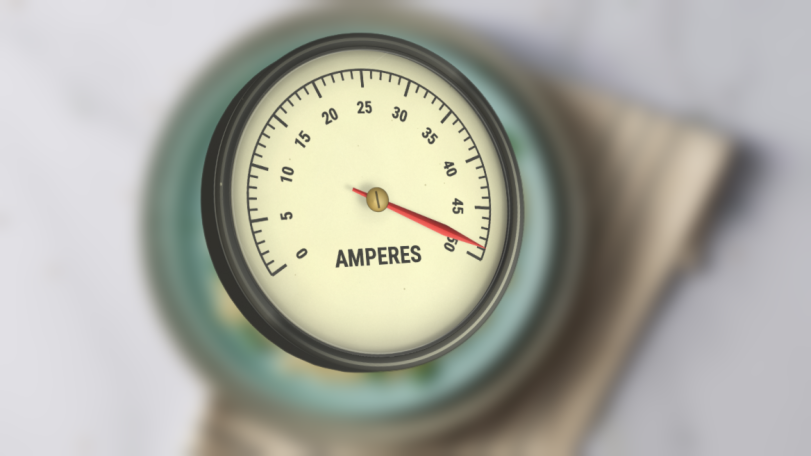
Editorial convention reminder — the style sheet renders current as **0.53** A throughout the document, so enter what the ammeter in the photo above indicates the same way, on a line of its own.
**49** A
